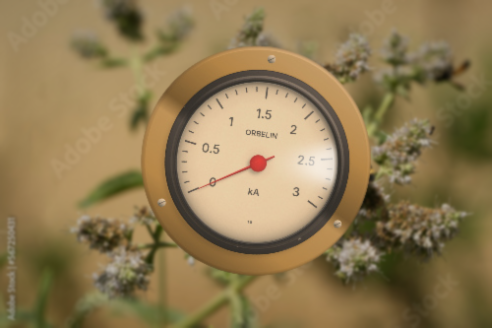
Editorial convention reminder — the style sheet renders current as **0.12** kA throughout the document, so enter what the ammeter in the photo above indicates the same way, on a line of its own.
**0** kA
